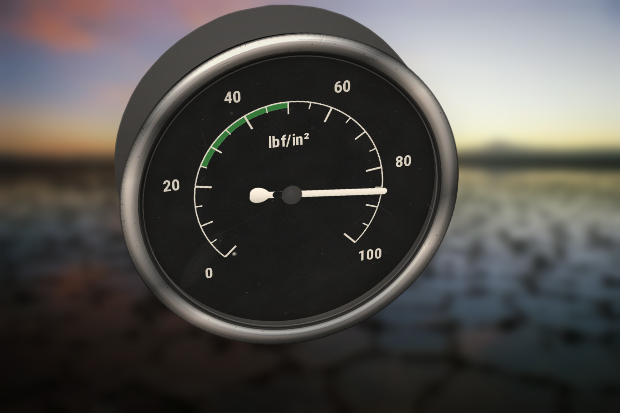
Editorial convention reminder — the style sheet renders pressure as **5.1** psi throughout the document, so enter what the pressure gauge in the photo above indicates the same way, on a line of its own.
**85** psi
